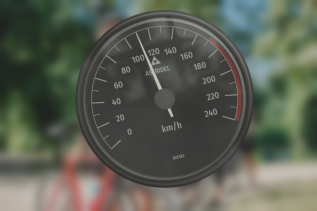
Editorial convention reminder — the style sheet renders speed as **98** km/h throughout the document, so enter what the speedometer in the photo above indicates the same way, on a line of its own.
**110** km/h
